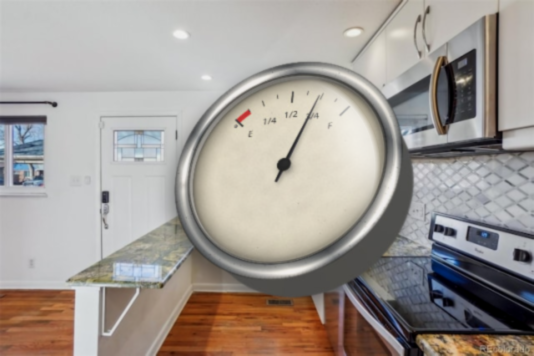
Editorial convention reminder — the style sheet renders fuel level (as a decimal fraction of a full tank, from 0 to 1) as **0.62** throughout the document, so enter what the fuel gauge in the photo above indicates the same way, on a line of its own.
**0.75**
